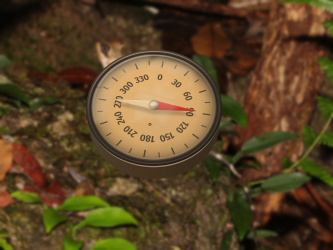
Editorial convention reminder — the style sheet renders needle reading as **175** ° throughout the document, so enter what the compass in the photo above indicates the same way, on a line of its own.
**90** °
